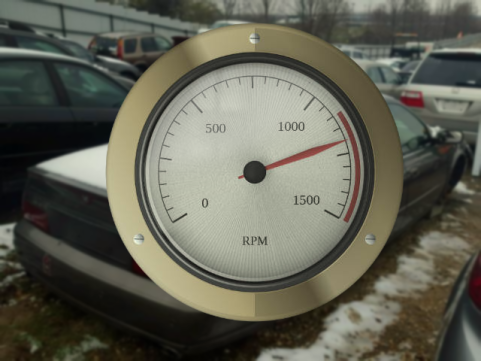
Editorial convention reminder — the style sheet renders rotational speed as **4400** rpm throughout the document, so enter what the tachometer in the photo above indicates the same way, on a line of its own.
**1200** rpm
